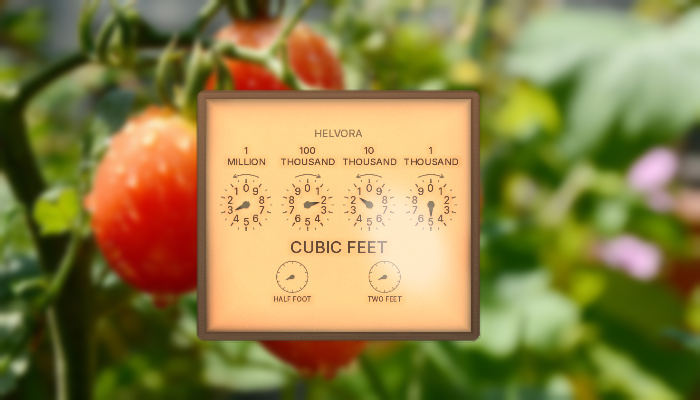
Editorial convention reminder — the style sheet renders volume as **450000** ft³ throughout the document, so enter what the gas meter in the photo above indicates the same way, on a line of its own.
**321500** ft³
